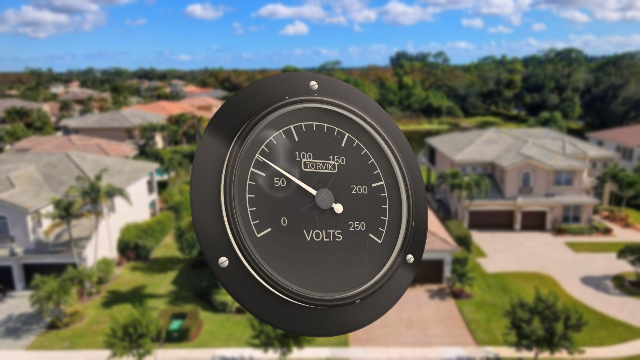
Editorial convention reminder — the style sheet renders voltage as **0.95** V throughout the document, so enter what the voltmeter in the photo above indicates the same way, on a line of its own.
**60** V
